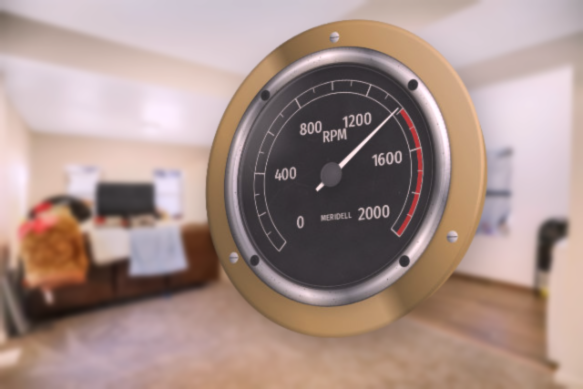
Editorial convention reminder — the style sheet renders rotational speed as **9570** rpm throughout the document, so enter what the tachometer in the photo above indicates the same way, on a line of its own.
**1400** rpm
